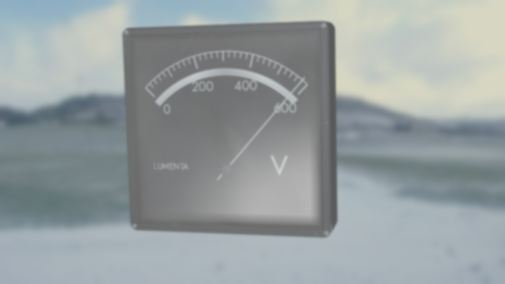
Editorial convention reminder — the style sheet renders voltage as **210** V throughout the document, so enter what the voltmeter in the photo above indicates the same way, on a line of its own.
**580** V
